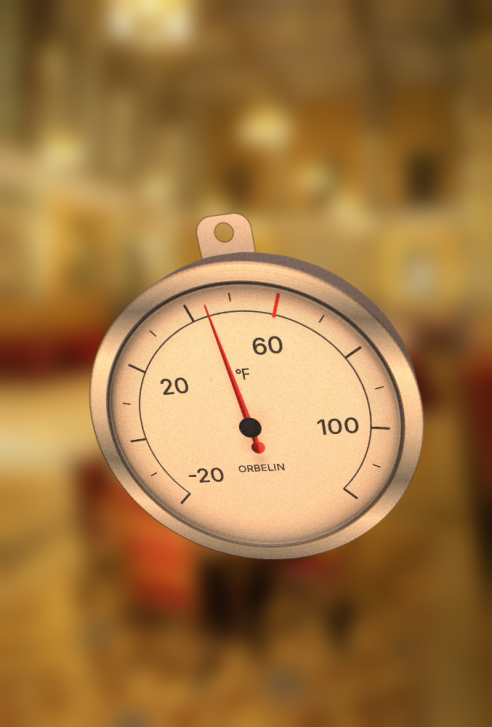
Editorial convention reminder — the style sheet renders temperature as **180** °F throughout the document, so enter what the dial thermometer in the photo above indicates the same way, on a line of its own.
**45** °F
